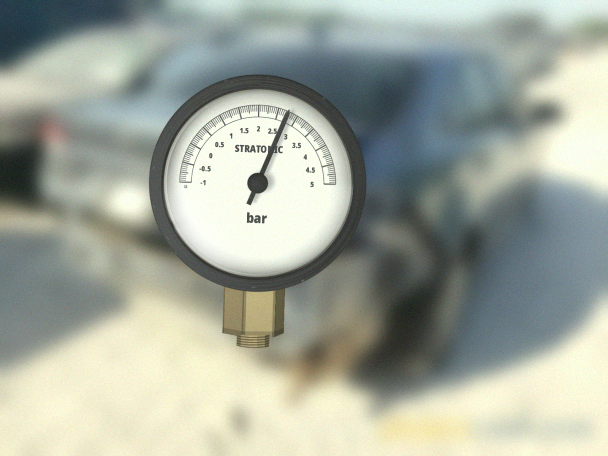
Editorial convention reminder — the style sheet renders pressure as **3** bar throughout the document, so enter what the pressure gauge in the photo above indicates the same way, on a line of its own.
**2.75** bar
